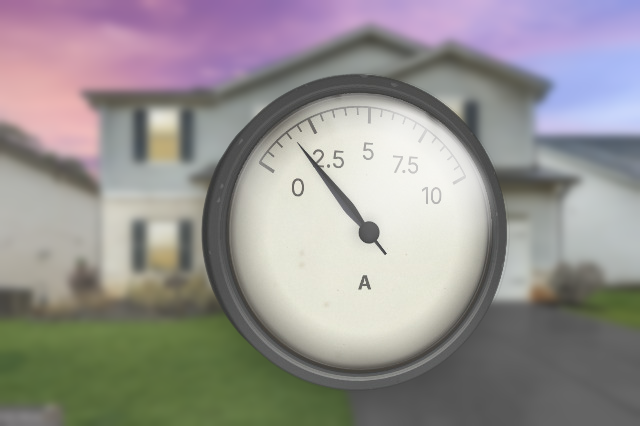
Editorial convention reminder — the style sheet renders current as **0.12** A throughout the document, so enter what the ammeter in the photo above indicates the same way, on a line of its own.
**1.5** A
